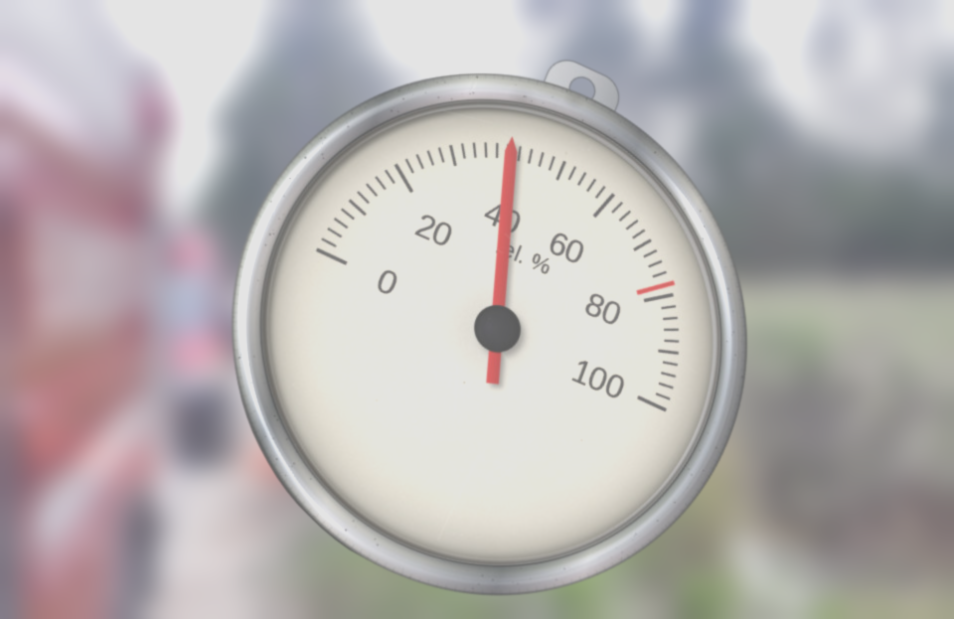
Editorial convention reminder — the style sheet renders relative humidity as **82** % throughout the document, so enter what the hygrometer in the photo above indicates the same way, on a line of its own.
**40** %
